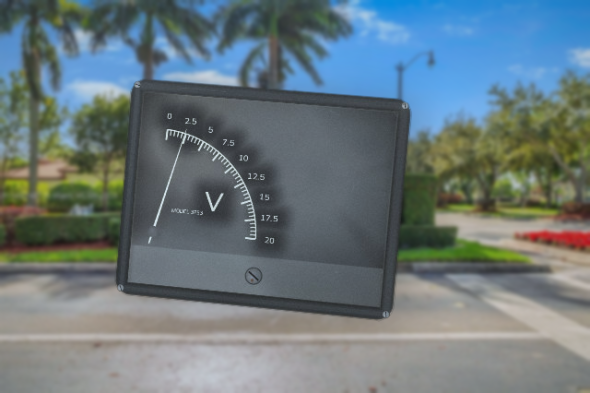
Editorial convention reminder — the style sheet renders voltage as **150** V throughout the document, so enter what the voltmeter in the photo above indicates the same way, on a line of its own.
**2.5** V
